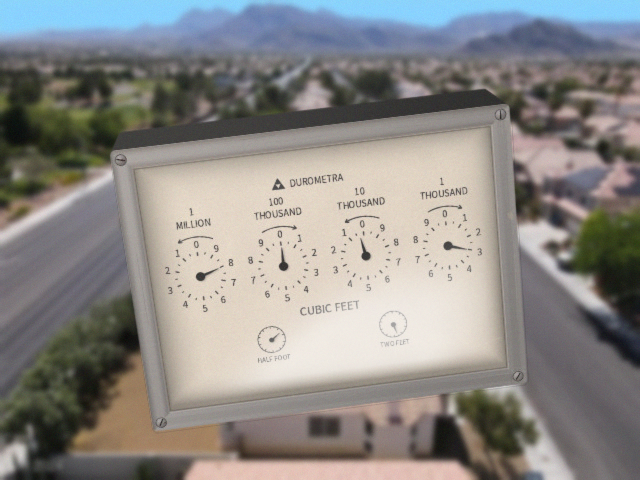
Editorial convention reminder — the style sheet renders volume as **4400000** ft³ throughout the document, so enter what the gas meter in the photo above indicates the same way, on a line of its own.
**800300** ft³
